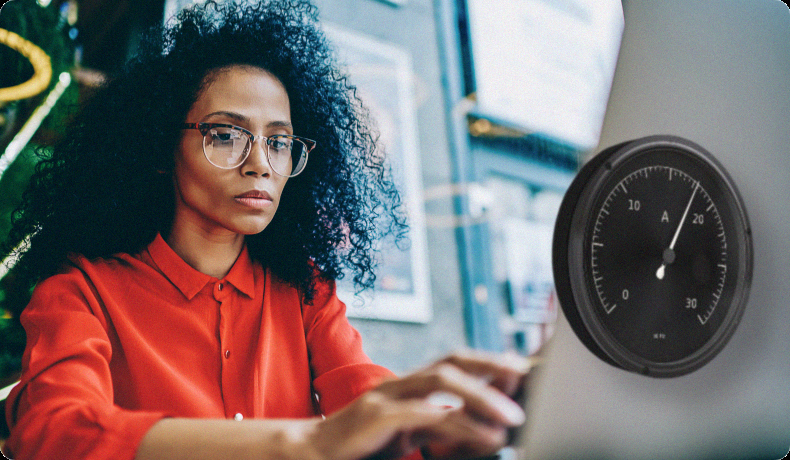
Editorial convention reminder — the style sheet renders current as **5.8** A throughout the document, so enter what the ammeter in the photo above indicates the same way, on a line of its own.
**17.5** A
